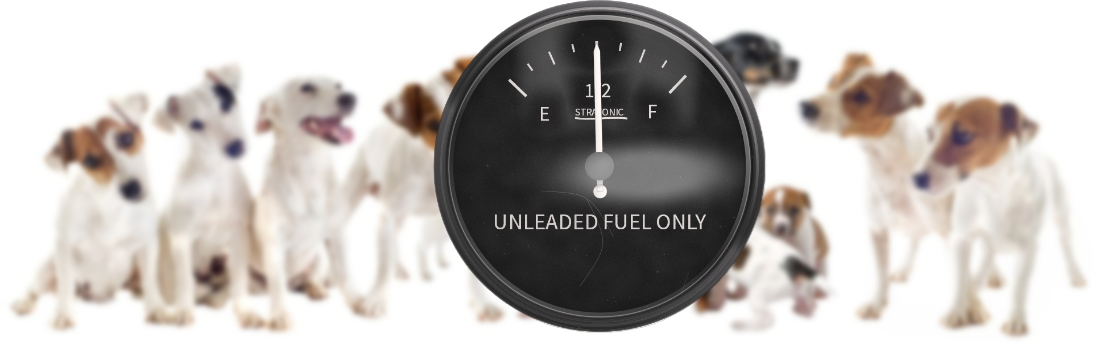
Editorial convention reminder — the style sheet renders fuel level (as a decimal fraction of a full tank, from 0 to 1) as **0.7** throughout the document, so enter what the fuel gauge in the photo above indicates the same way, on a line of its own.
**0.5**
